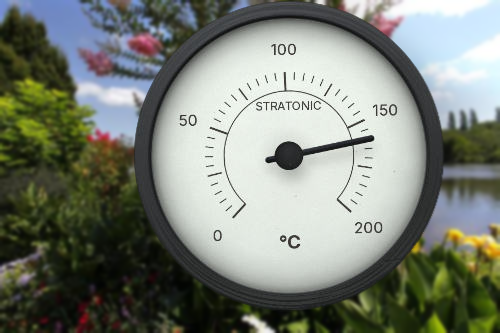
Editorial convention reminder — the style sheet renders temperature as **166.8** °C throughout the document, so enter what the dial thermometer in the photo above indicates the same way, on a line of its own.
**160** °C
